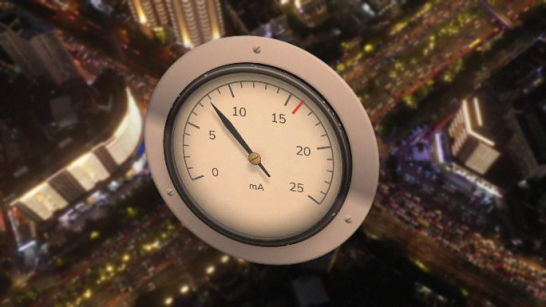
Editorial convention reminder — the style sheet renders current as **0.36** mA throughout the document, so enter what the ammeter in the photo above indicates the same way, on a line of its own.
**8** mA
